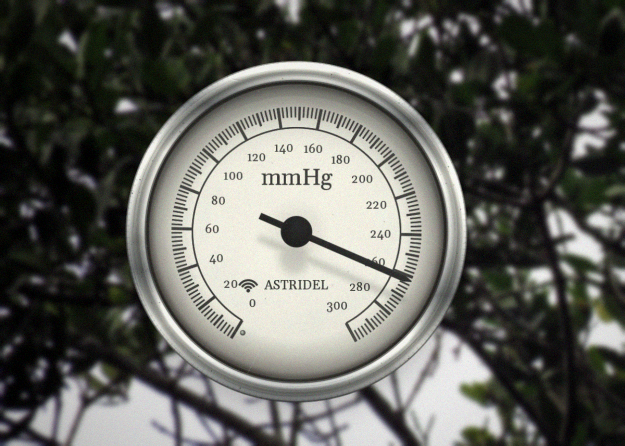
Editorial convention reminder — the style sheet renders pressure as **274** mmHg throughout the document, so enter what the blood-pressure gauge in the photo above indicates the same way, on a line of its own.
**262** mmHg
